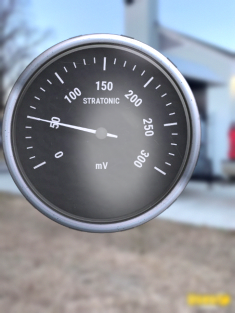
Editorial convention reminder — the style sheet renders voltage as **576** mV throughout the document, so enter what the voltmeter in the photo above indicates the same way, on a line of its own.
**50** mV
